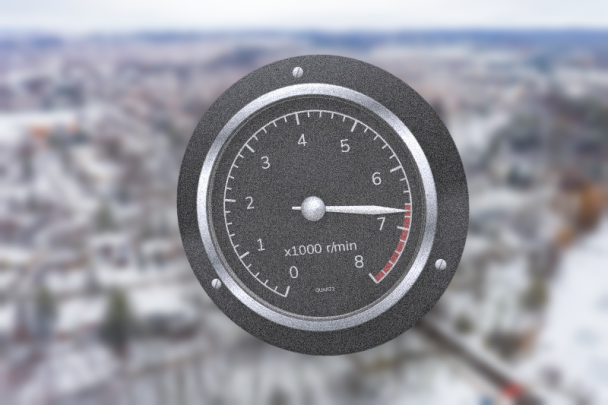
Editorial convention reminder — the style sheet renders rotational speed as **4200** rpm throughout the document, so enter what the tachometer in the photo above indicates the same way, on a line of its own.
**6700** rpm
